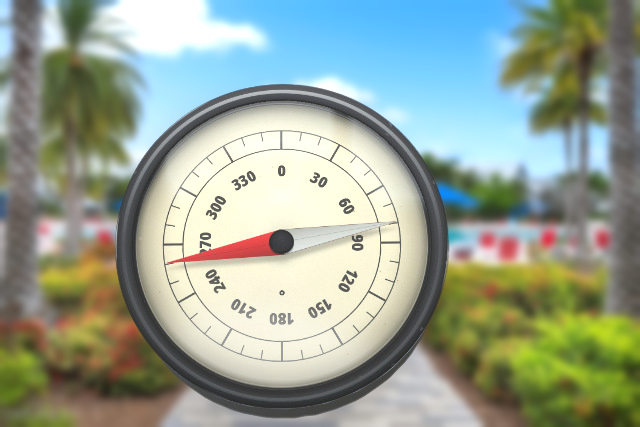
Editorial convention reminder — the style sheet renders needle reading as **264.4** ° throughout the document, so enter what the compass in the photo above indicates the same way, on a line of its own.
**260** °
